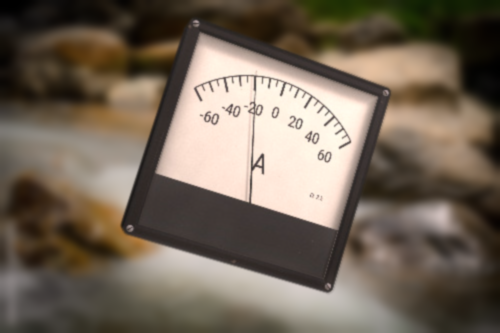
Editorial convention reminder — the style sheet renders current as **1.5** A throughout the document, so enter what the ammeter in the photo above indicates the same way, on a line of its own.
**-20** A
